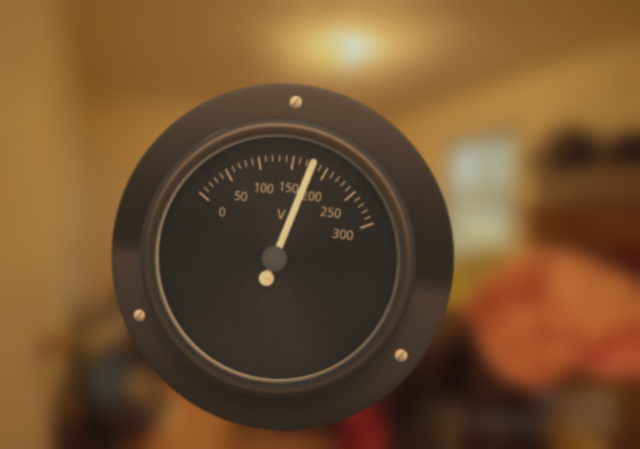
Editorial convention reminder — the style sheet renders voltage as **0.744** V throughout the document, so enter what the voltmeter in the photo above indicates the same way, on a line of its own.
**180** V
